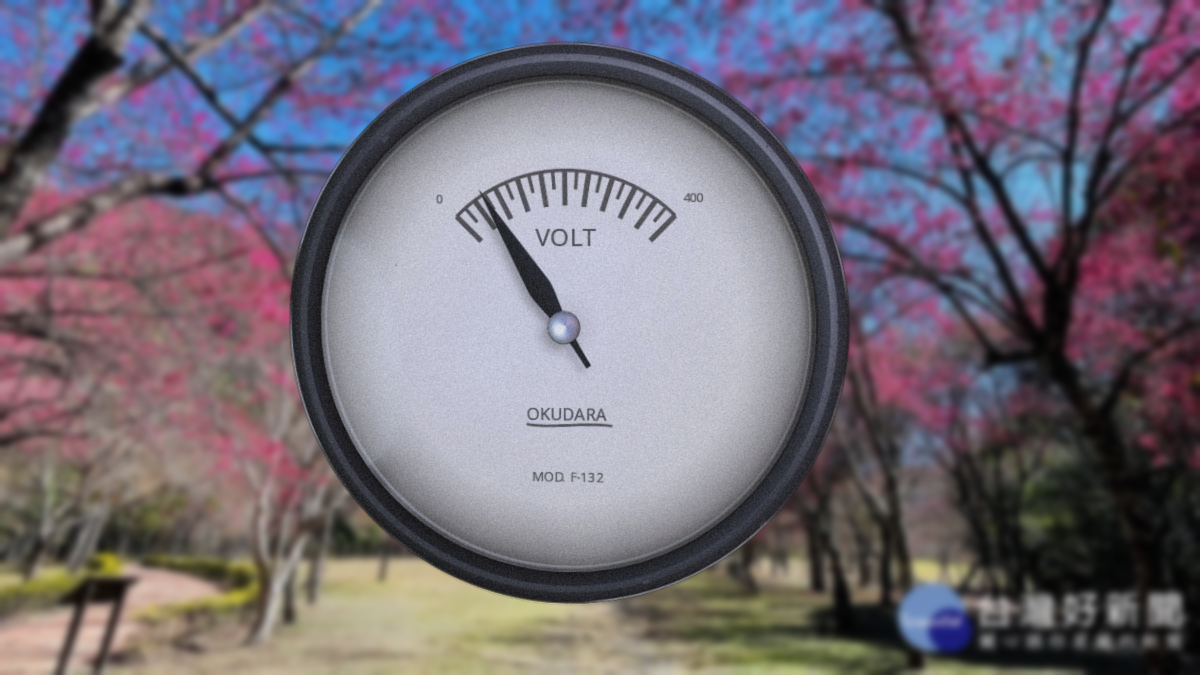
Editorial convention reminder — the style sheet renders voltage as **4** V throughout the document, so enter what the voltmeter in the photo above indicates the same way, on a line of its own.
**60** V
